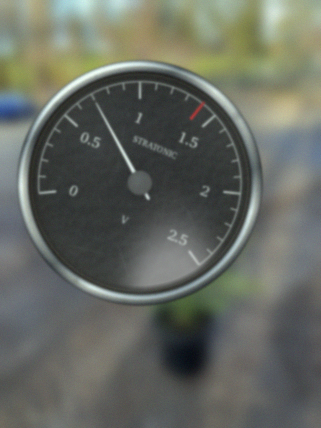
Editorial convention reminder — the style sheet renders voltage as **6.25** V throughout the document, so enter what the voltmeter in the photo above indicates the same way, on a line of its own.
**0.7** V
